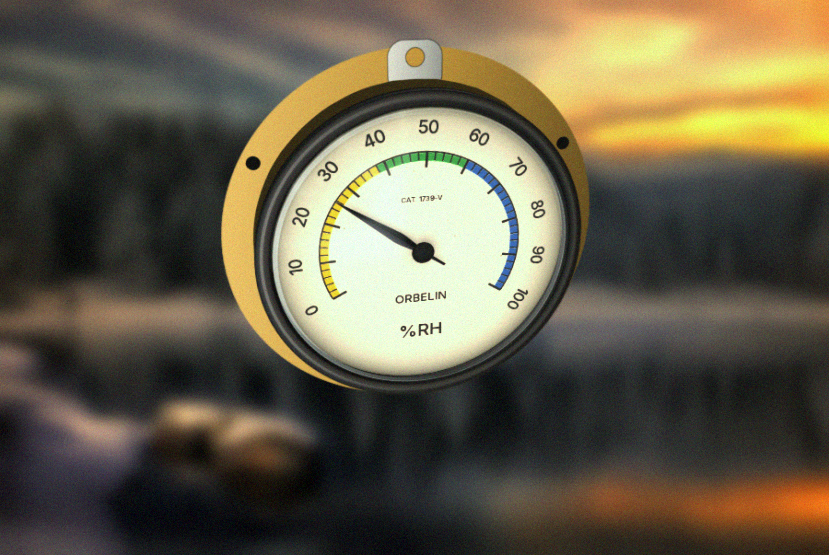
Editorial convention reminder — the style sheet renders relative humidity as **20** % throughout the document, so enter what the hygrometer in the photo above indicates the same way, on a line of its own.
**26** %
